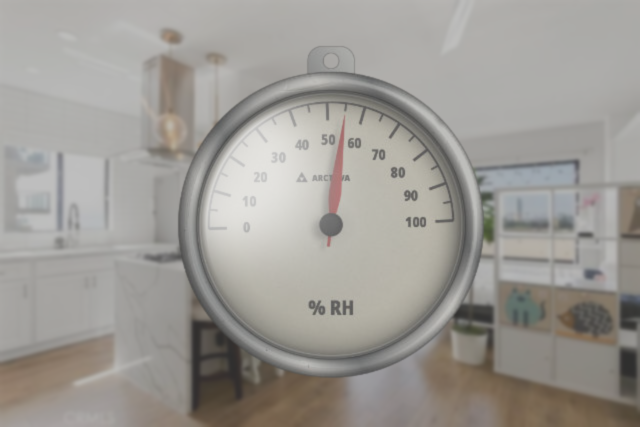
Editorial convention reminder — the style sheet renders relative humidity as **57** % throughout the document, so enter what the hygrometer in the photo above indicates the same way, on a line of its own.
**55** %
